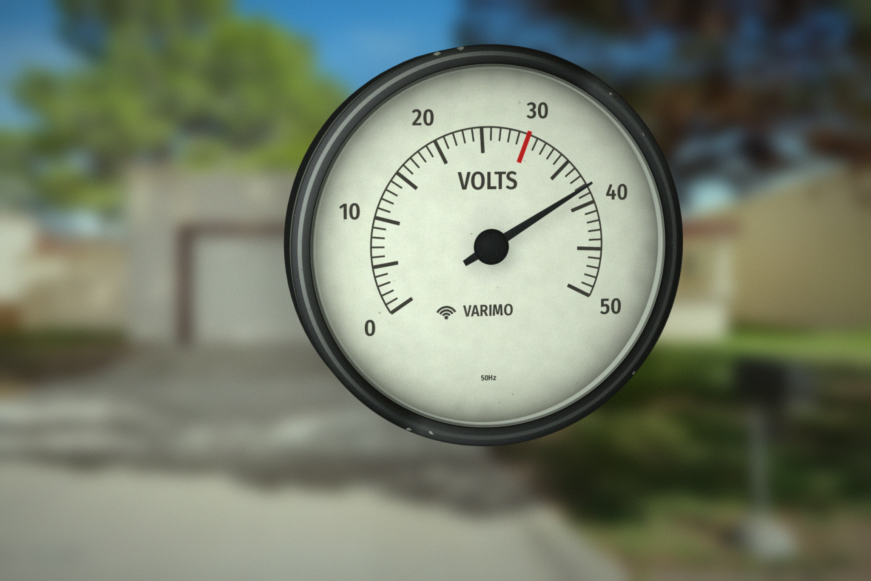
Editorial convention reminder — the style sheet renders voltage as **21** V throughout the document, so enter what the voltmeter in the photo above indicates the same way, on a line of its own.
**38** V
